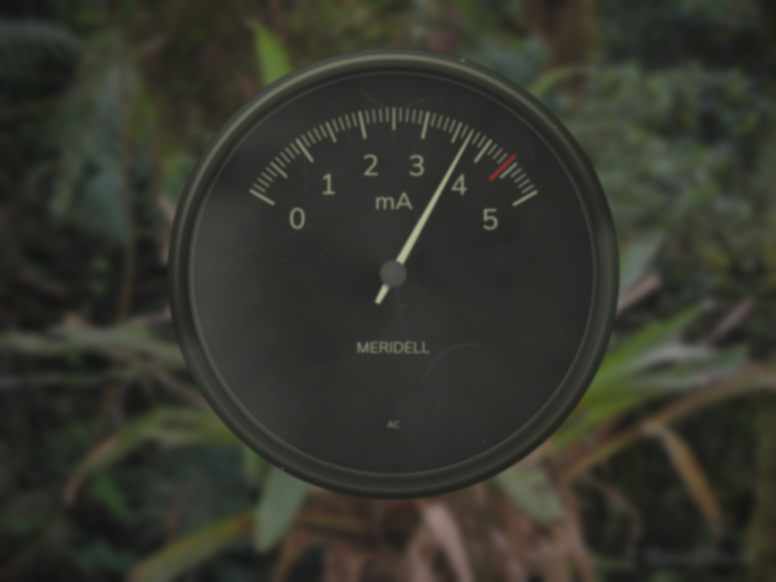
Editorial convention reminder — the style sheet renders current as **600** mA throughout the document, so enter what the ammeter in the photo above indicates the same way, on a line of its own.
**3.7** mA
